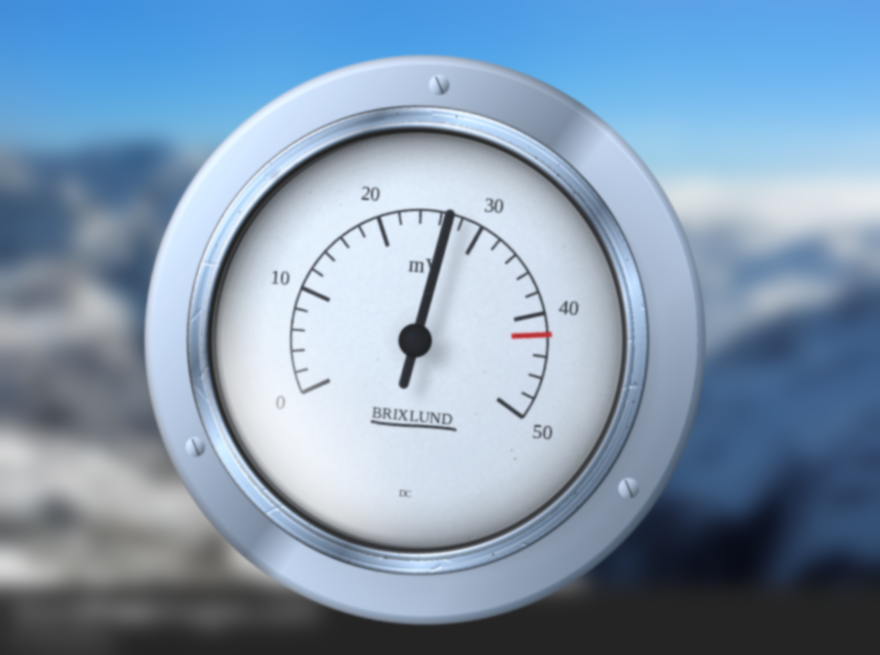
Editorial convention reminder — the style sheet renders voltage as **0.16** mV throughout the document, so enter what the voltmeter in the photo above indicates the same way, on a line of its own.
**27** mV
